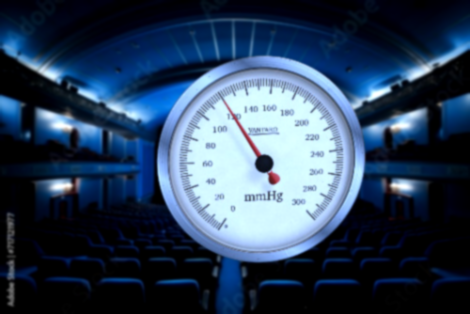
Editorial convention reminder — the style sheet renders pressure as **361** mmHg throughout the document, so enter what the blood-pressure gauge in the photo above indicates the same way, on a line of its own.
**120** mmHg
